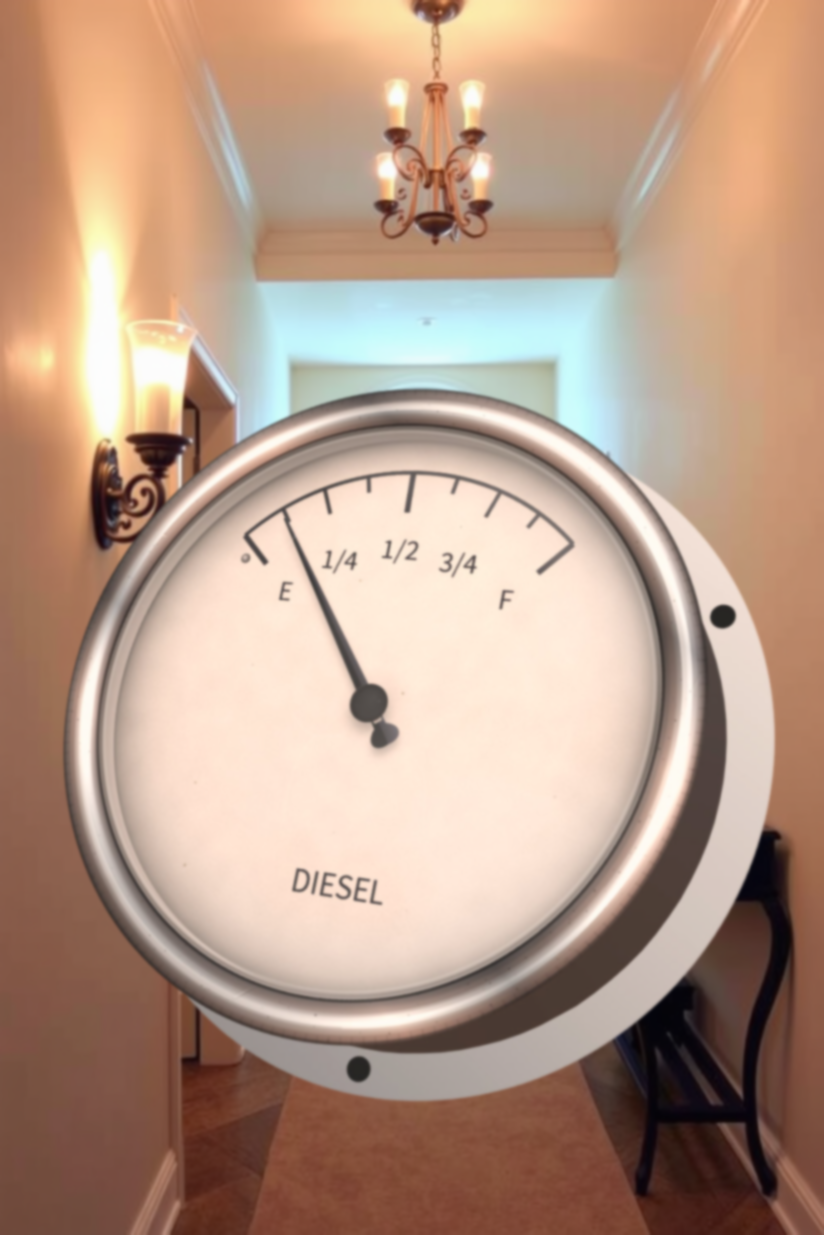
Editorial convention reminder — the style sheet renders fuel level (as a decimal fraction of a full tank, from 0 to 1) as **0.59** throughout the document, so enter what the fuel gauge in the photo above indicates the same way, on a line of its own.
**0.125**
